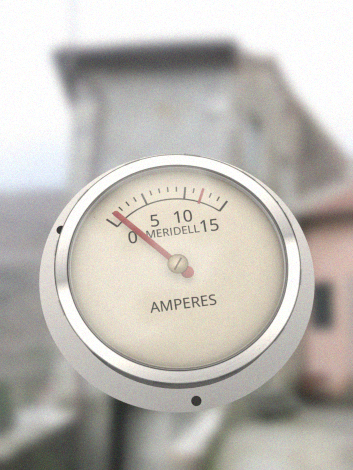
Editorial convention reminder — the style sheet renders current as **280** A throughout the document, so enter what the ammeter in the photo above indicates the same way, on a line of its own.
**1** A
